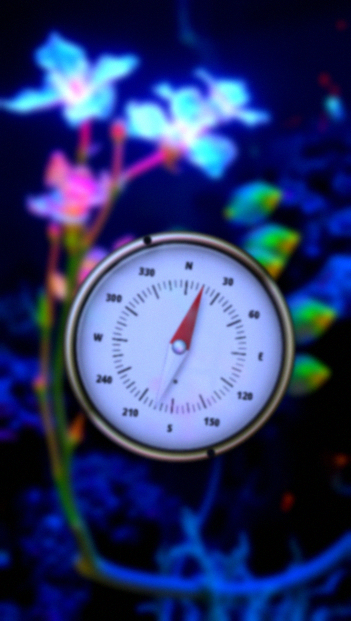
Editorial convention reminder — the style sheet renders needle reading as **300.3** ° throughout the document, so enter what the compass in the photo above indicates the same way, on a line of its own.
**15** °
